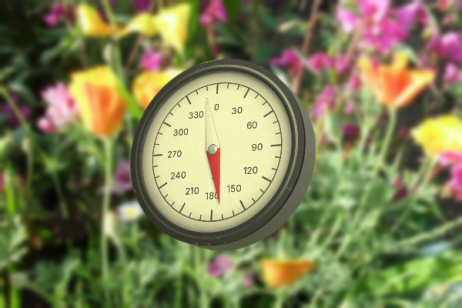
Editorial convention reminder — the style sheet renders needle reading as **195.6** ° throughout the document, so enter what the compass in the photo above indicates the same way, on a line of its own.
**170** °
